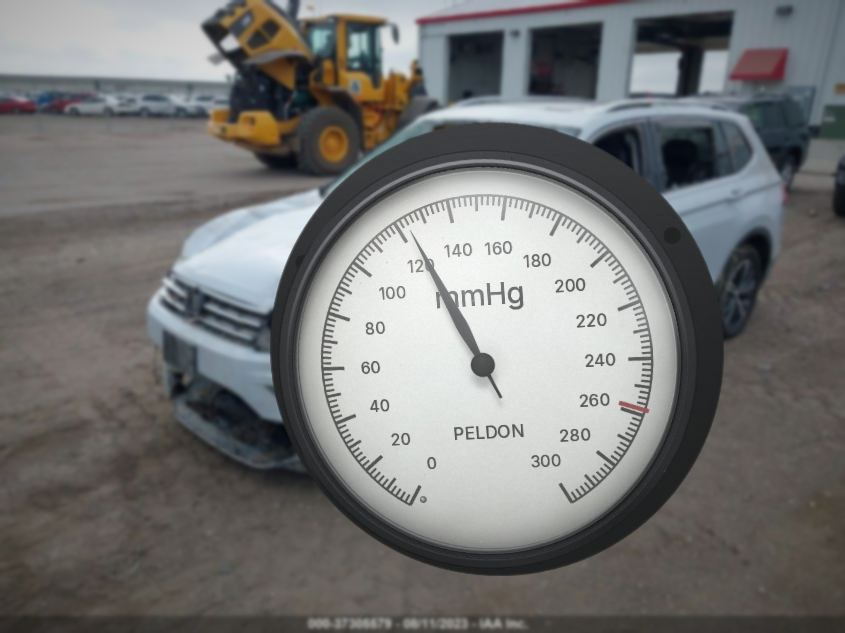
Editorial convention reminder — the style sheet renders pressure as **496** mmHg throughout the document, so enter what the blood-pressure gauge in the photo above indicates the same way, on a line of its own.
**124** mmHg
